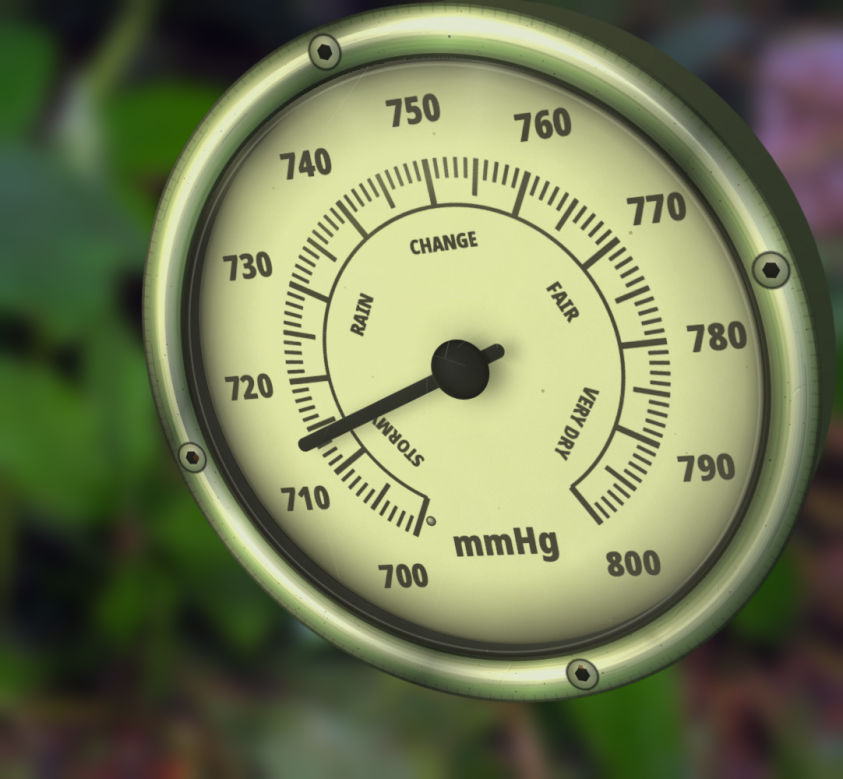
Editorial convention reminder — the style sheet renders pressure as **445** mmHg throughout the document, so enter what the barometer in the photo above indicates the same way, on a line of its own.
**714** mmHg
